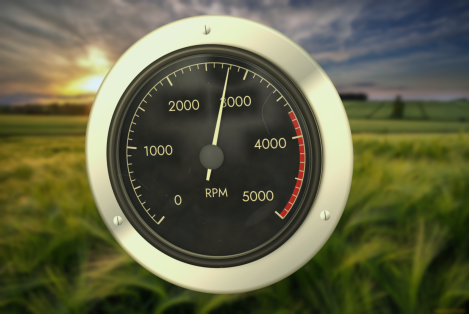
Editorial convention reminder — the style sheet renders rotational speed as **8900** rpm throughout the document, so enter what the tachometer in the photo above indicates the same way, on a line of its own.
**2800** rpm
